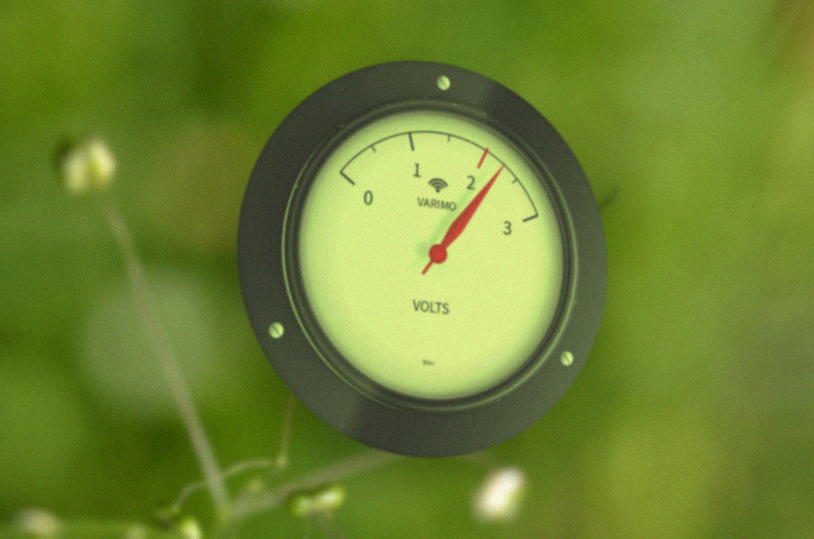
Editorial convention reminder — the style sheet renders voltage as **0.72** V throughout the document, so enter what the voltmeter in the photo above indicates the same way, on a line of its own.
**2.25** V
